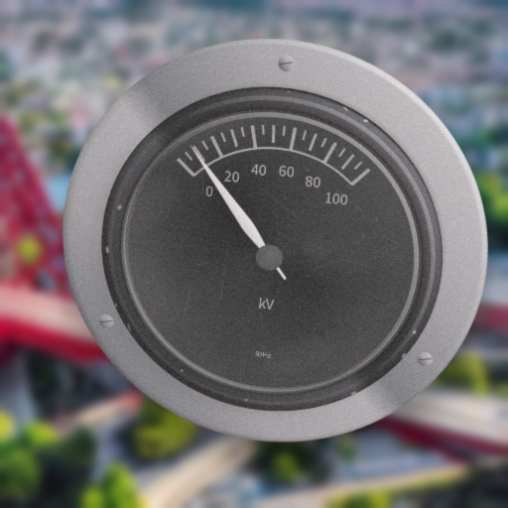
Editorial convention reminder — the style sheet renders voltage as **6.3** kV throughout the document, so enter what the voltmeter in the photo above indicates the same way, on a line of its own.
**10** kV
